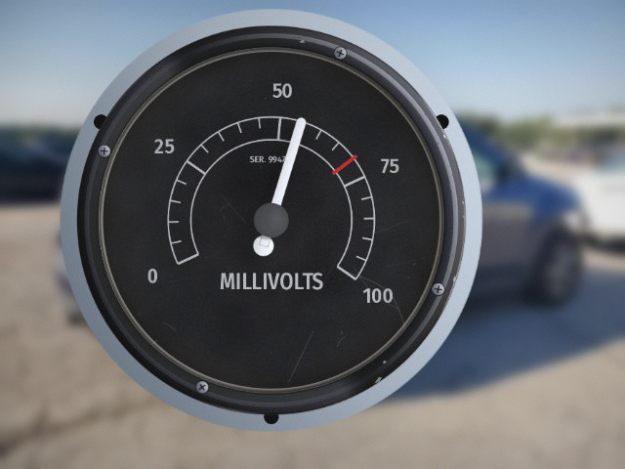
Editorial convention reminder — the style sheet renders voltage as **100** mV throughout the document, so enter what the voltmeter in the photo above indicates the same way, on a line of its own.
**55** mV
